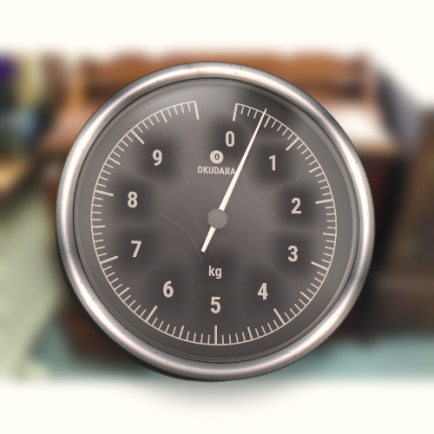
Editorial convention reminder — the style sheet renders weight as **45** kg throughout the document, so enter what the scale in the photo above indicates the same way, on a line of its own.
**0.4** kg
